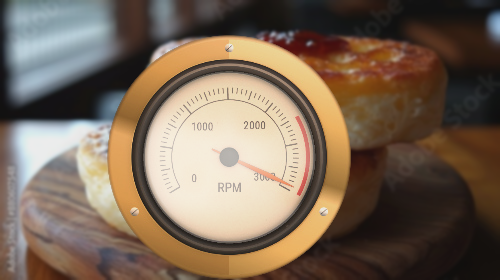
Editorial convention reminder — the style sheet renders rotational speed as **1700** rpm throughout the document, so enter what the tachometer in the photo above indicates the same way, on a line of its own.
**2950** rpm
